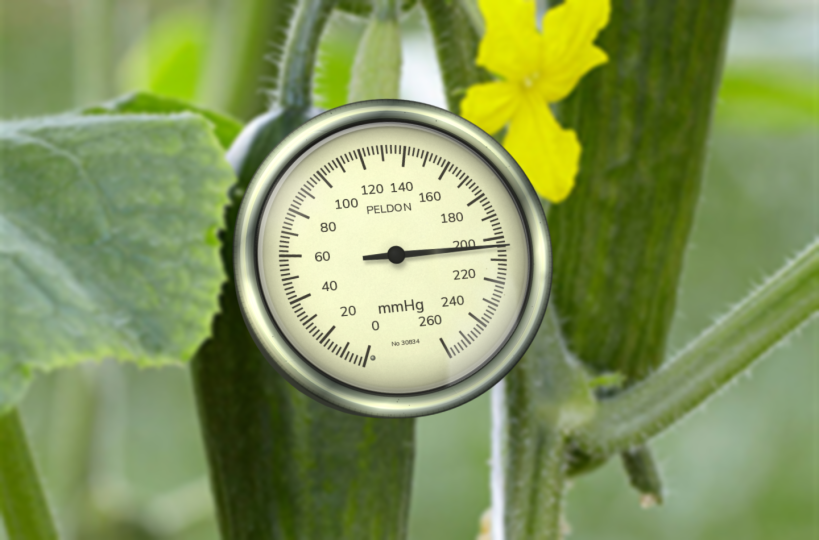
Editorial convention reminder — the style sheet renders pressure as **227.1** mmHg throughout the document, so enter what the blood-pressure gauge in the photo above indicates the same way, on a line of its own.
**204** mmHg
